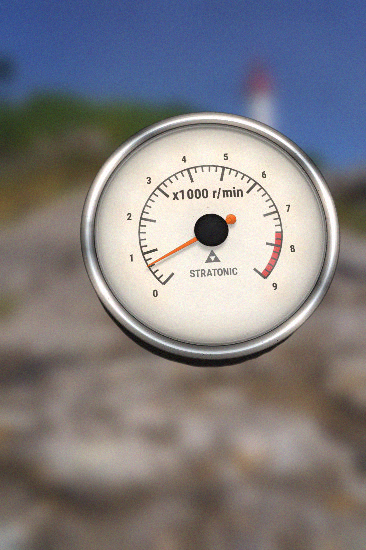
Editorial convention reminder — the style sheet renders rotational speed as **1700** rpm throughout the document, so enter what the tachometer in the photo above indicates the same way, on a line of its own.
**600** rpm
